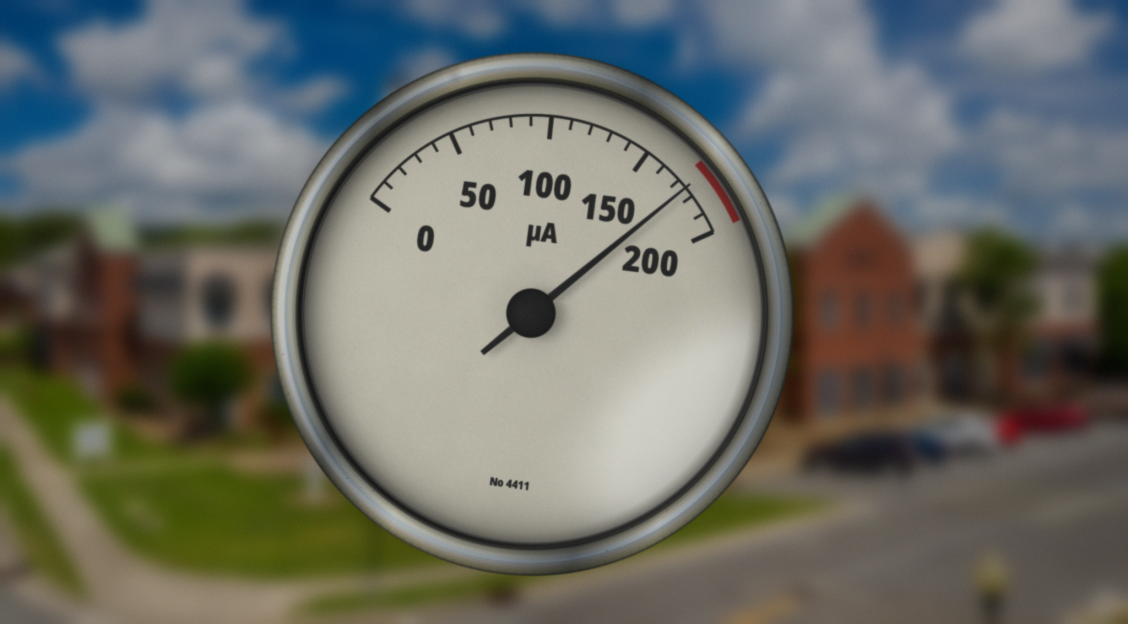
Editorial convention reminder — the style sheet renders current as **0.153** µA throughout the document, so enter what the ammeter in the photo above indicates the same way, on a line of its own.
**175** µA
